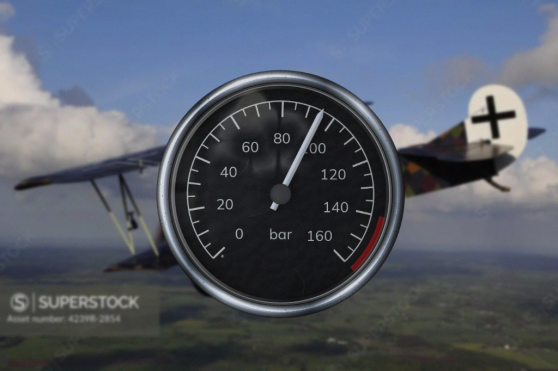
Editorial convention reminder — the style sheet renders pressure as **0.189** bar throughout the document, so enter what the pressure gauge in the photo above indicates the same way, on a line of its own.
**95** bar
